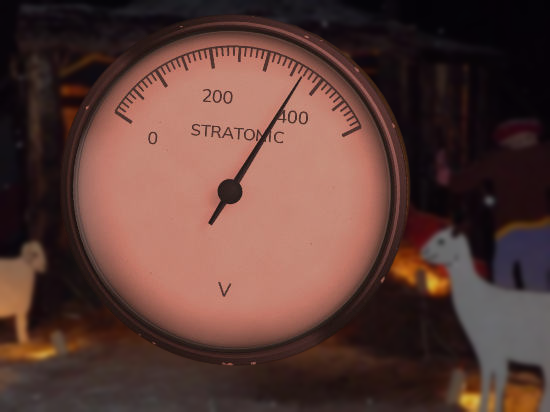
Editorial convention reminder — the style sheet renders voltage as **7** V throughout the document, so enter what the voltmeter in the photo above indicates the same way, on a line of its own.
**370** V
